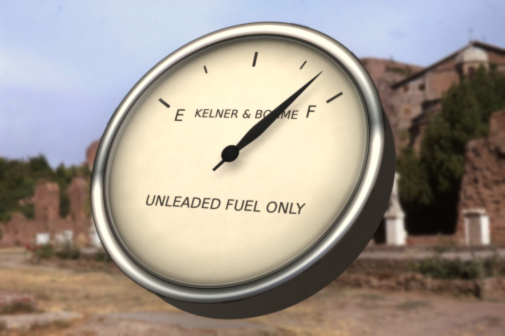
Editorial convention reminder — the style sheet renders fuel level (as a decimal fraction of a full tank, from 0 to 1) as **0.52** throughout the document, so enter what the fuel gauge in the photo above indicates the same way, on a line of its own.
**0.875**
